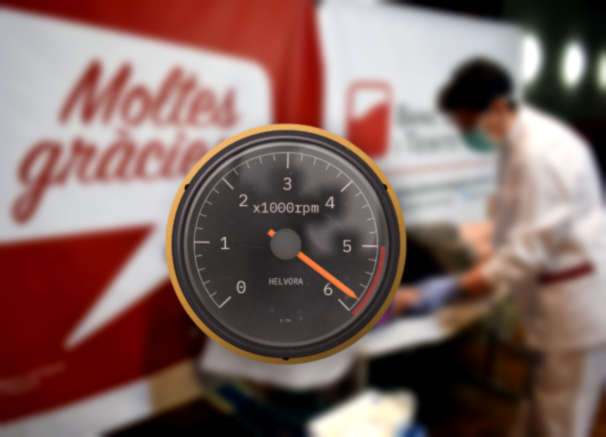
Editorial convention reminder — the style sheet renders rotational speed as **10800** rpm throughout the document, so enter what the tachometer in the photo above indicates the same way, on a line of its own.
**5800** rpm
